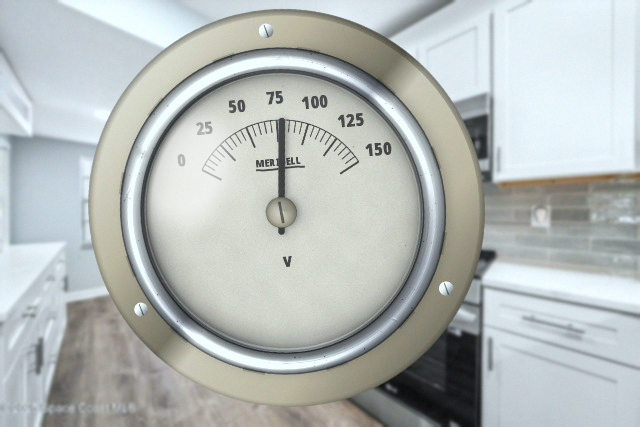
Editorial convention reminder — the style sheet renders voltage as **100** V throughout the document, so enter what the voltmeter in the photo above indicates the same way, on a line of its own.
**80** V
